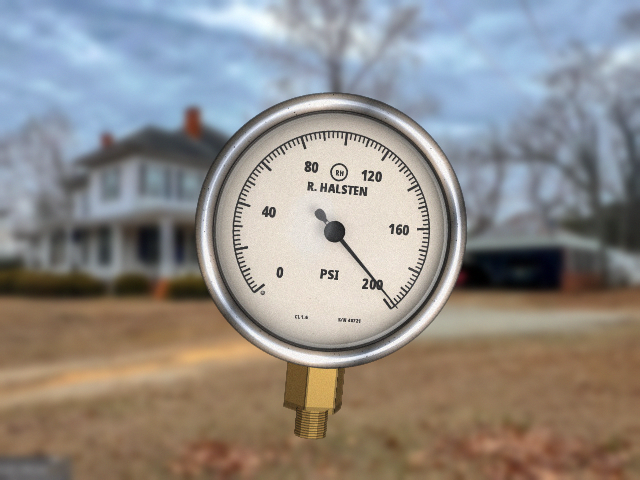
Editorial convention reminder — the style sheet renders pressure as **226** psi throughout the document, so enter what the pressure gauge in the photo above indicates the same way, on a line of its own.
**198** psi
